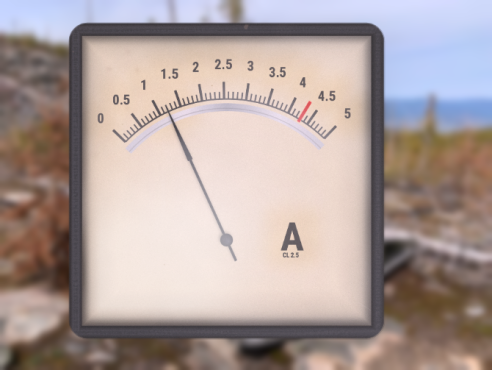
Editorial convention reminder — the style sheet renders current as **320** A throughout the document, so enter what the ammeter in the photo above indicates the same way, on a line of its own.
**1.2** A
